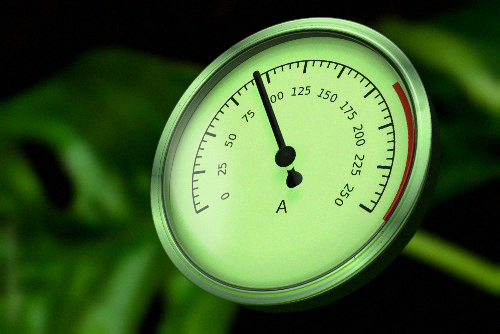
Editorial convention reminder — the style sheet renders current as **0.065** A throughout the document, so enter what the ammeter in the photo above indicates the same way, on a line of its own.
**95** A
